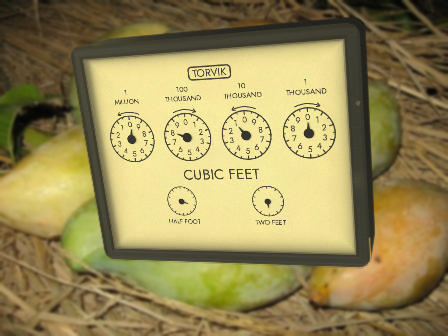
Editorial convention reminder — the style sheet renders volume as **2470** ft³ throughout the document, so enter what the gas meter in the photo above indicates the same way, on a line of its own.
**981000** ft³
